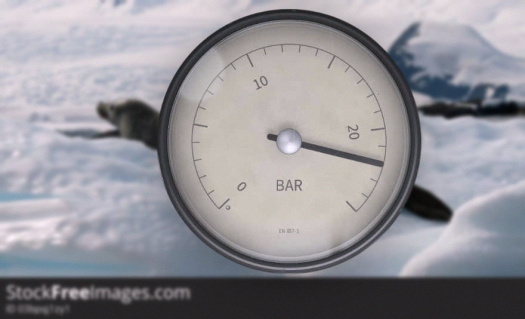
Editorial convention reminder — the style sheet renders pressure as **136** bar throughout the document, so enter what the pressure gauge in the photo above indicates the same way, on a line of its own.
**22** bar
